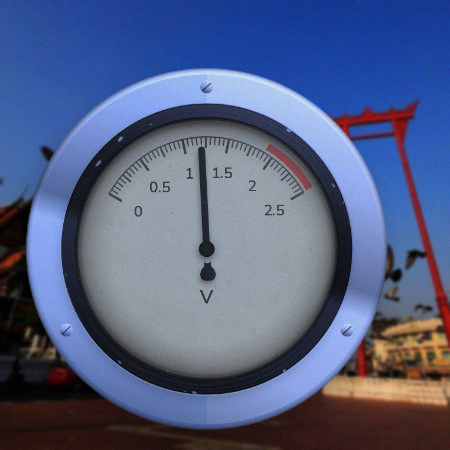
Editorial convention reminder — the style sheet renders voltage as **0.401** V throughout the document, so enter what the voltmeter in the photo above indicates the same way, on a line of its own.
**1.2** V
